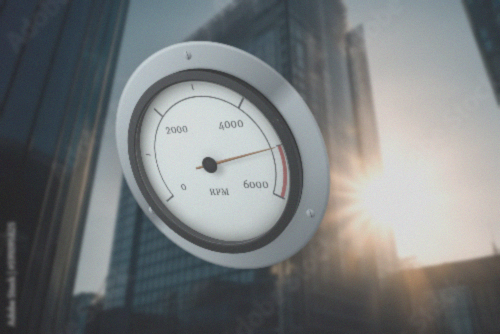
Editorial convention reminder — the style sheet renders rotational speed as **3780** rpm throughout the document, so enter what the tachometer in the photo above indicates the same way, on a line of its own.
**5000** rpm
